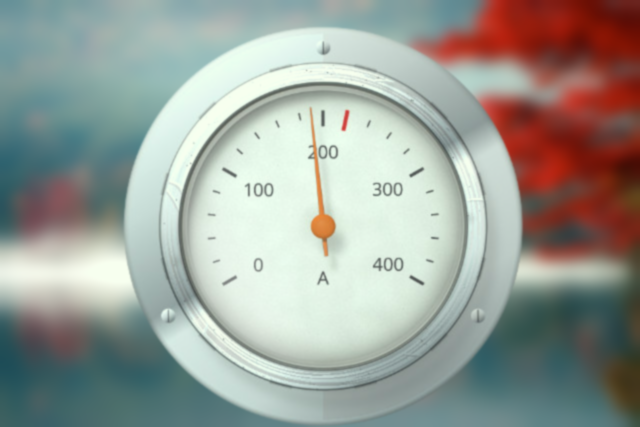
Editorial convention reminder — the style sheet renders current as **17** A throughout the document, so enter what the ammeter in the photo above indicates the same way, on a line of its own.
**190** A
